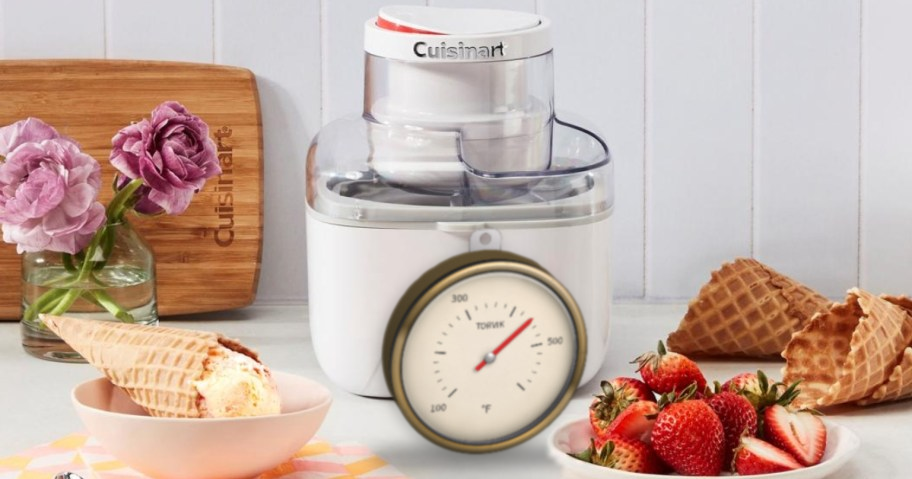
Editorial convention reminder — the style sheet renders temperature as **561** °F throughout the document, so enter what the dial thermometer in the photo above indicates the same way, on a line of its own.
**440** °F
